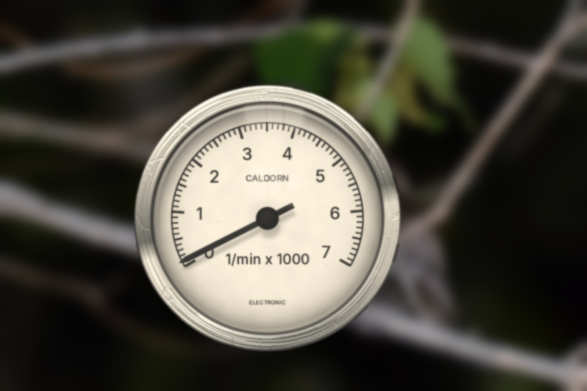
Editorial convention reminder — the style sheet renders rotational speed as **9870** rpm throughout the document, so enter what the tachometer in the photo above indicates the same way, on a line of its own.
**100** rpm
